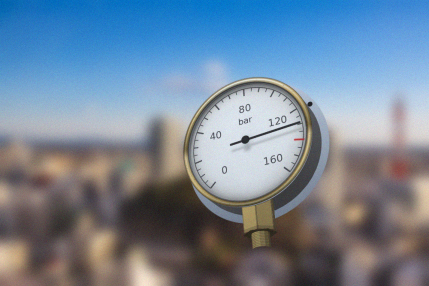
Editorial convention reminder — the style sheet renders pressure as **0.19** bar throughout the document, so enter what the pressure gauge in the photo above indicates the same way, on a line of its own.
**130** bar
